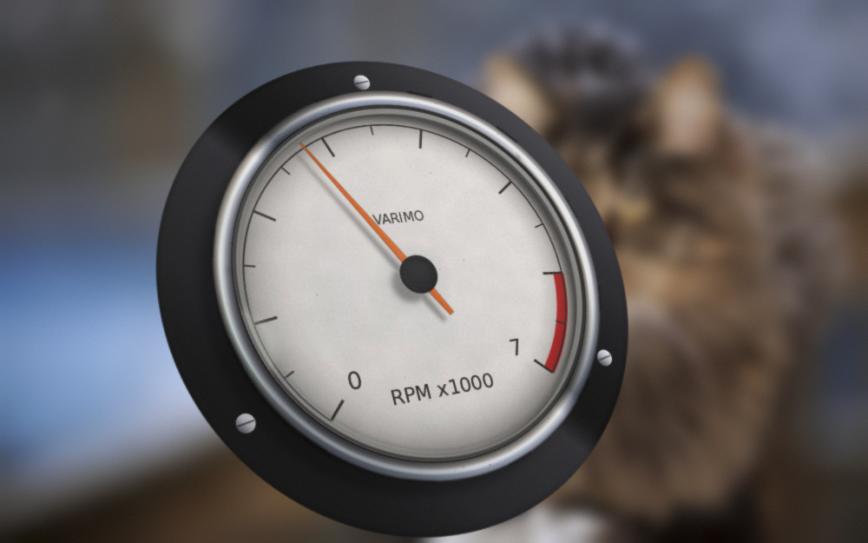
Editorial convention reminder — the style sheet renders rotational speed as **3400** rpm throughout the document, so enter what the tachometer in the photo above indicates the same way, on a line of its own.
**2750** rpm
